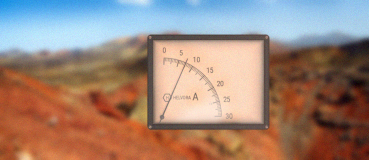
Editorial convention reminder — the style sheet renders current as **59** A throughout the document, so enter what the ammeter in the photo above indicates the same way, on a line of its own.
**7.5** A
